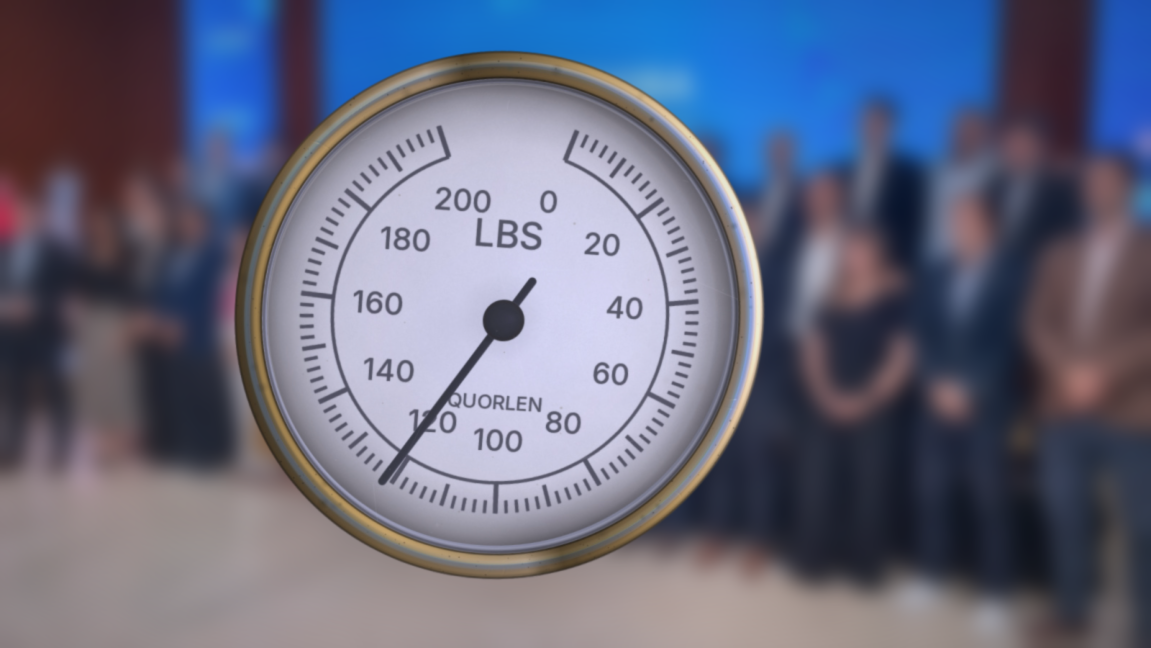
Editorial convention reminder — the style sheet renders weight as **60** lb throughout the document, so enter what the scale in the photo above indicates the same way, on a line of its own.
**122** lb
